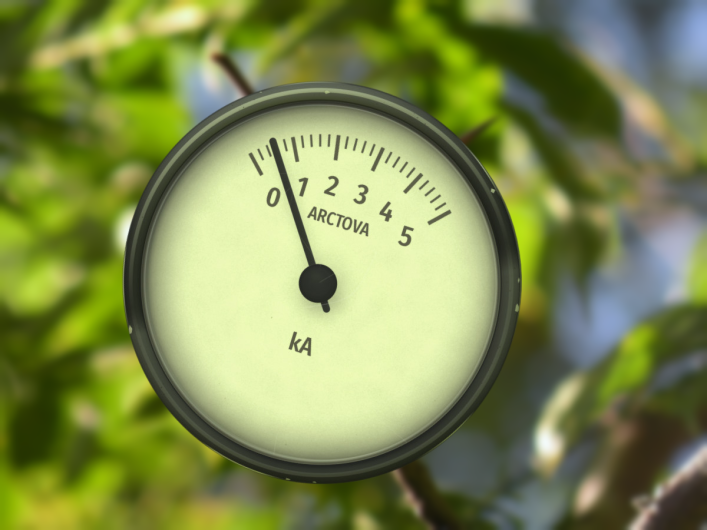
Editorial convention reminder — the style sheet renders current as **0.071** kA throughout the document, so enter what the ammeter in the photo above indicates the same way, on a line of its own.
**0.6** kA
